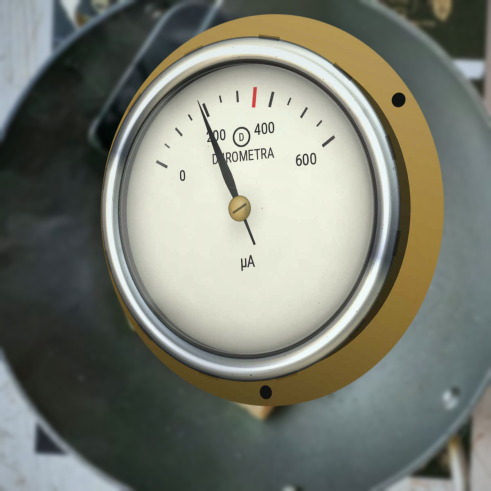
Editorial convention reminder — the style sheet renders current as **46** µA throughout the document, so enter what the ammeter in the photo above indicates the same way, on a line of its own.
**200** µA
